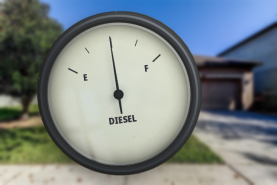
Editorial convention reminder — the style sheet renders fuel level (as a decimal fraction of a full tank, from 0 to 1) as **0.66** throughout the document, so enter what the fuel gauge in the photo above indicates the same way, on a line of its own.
**0.5**
